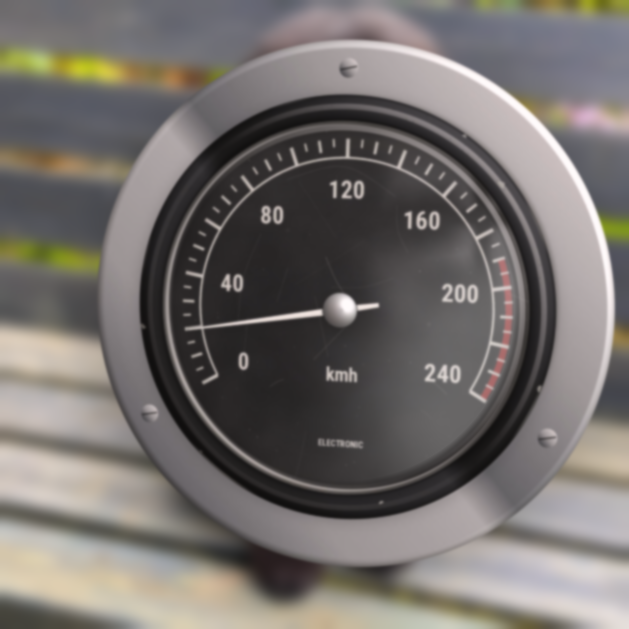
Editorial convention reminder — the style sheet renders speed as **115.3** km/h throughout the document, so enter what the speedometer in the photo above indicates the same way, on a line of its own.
**20** km/h
